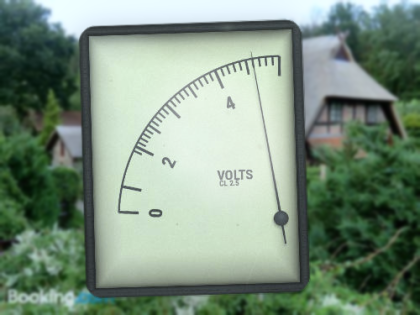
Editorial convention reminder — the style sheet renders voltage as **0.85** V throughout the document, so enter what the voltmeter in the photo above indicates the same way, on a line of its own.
**4.6** V
